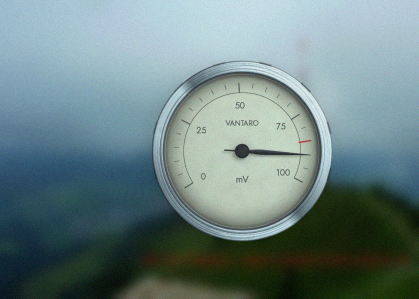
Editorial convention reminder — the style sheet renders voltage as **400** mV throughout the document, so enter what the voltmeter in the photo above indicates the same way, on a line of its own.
**90** mV
